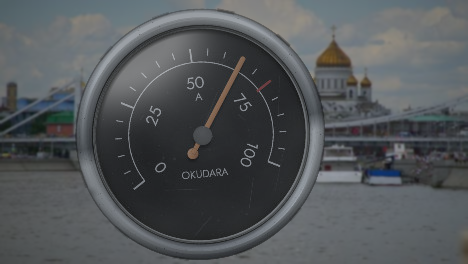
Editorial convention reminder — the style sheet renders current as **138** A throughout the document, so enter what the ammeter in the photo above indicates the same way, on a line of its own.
**65** A
